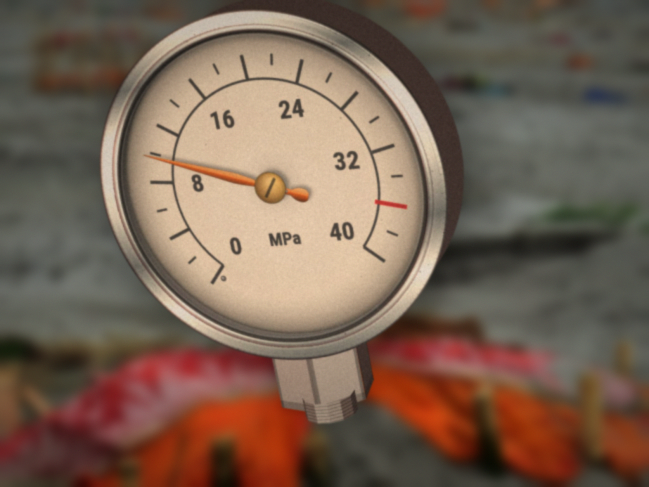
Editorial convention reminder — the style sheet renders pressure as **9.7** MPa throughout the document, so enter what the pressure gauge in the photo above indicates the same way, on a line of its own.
**10** MPa
